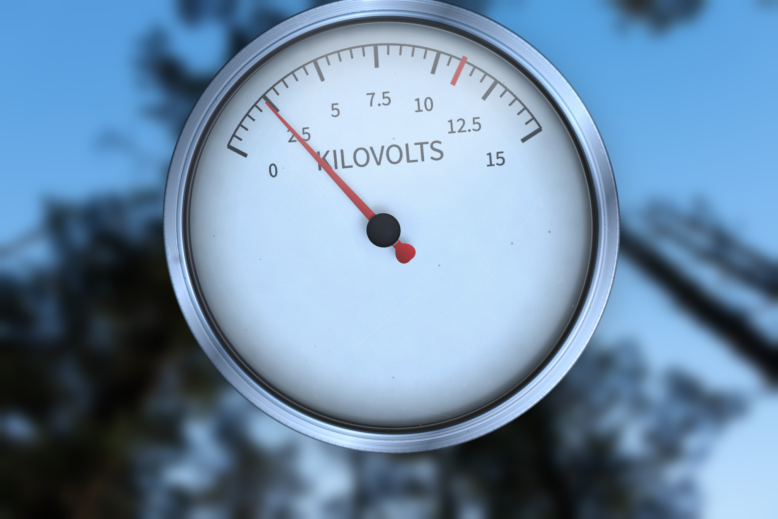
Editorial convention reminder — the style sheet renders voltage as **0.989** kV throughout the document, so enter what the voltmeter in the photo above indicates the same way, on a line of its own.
**2.5** kV
